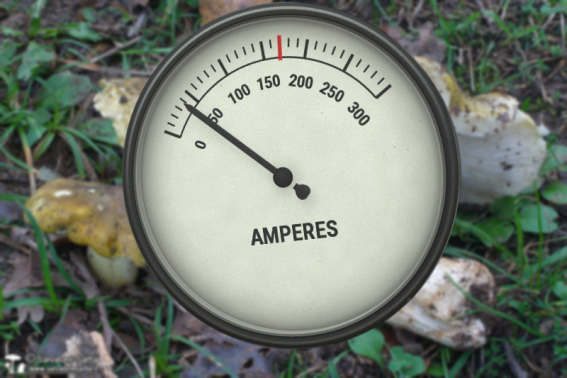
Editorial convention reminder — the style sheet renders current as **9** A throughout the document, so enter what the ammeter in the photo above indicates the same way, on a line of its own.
**40** A
